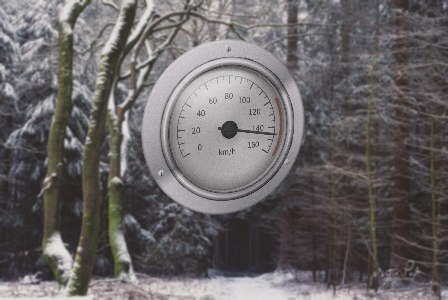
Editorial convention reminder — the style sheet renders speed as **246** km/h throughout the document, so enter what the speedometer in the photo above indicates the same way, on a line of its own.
**145** km/h
